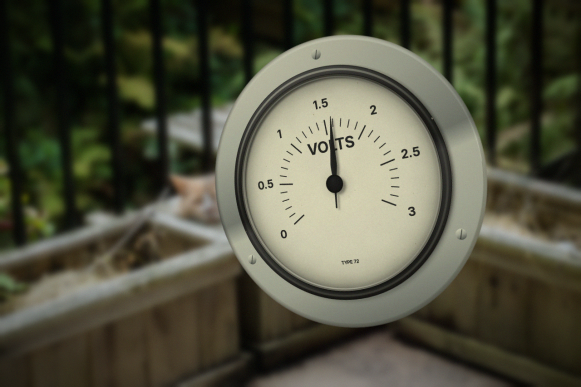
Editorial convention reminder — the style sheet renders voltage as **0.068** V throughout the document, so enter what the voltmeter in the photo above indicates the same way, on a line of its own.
**1.6** V
